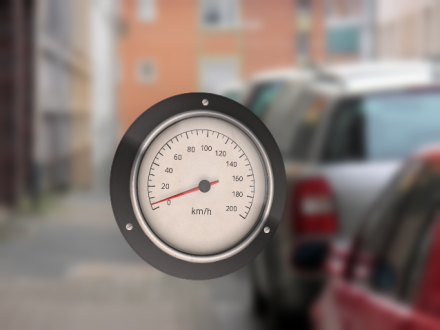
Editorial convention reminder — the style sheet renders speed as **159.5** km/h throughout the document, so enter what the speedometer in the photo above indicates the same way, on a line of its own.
**5** km/h
